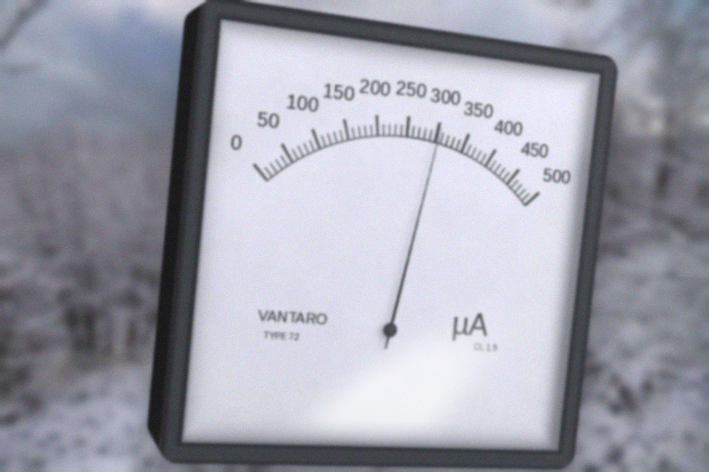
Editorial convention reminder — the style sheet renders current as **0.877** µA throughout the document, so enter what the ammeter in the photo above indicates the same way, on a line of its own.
**300** µA
